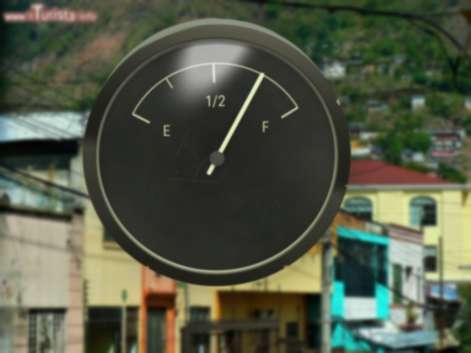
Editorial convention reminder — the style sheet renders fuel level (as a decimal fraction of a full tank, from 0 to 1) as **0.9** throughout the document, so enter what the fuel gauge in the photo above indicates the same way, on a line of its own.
**0.75**
